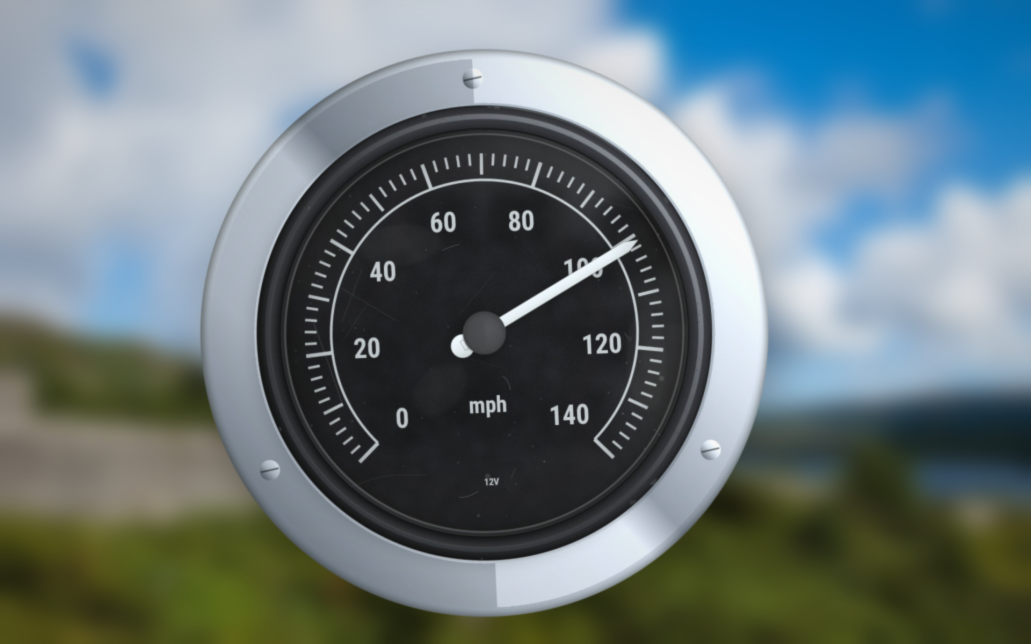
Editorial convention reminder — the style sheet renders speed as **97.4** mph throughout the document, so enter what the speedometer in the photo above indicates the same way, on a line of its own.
**101** mph
